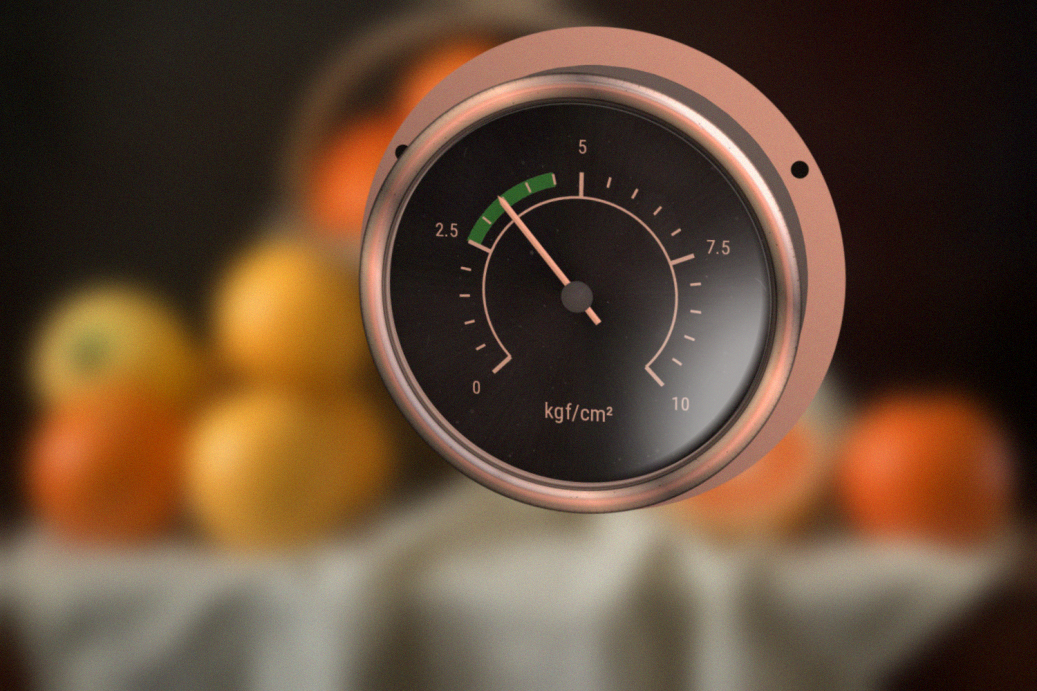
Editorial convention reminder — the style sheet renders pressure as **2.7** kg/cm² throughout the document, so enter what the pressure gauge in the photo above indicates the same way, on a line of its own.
**3.5** kg/cm²
